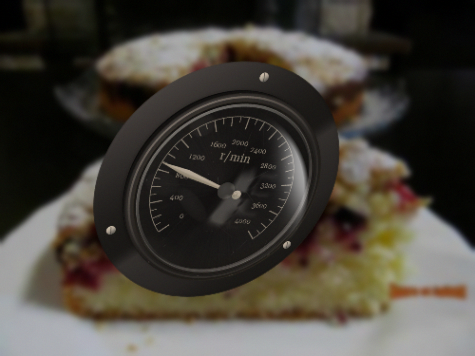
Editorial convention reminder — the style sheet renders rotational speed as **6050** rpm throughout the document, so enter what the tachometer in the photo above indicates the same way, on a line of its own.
**900** rpm
